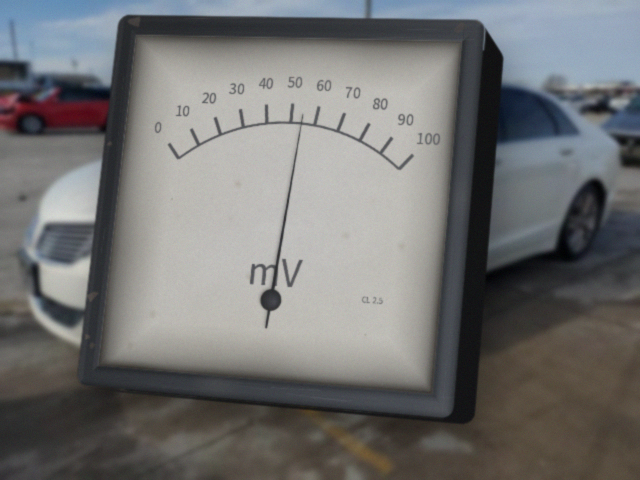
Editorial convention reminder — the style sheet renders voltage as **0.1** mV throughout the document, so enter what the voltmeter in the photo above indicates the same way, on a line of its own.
**55** mV
